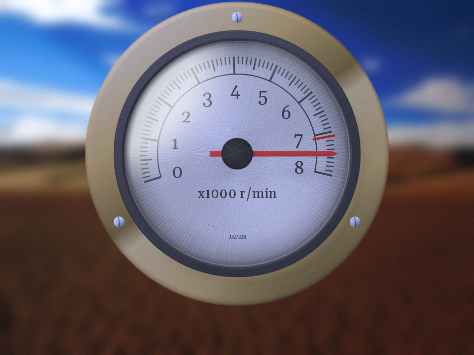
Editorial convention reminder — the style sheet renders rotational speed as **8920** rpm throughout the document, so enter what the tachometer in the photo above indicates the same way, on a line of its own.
**7500** rpm
